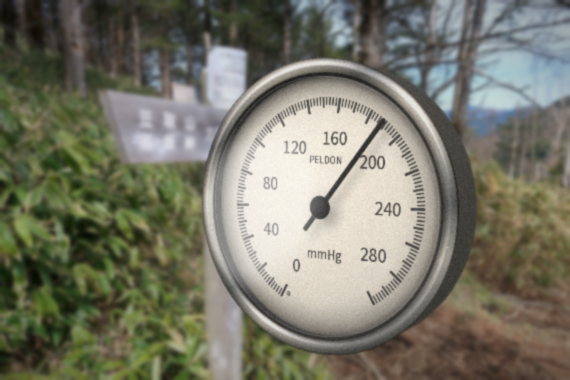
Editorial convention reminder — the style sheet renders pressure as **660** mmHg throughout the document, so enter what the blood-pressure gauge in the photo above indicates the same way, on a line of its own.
**190** mmHg
